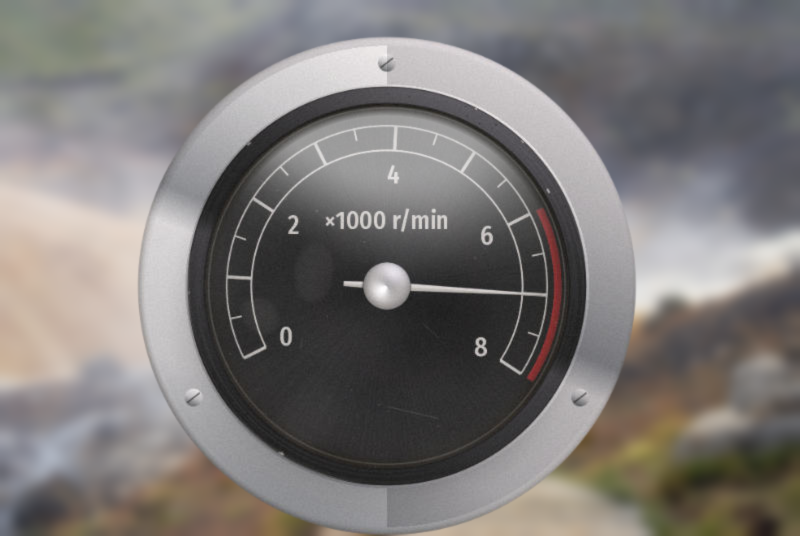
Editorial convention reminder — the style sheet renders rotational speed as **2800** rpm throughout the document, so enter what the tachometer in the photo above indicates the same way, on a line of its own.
**7000** rpm
